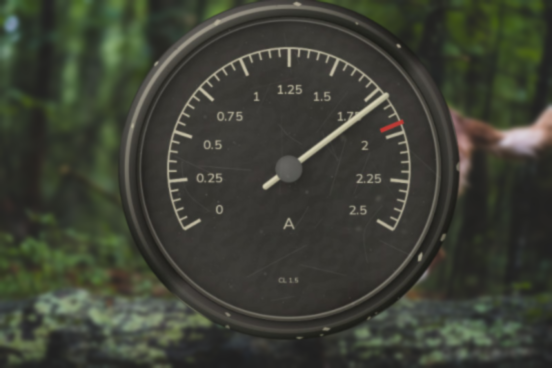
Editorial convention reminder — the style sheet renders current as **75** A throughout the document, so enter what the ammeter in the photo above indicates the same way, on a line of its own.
**1.8** A
